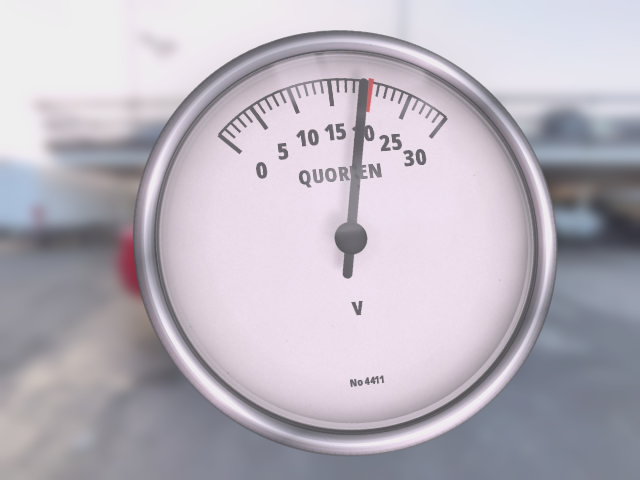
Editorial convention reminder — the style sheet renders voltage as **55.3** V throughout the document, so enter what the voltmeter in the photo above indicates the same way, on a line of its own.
**19** V
